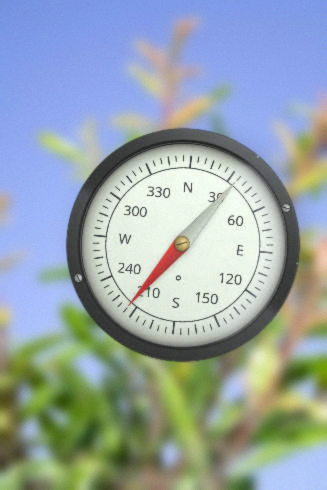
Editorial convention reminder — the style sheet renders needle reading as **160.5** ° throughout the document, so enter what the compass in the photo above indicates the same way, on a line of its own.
**215** °
